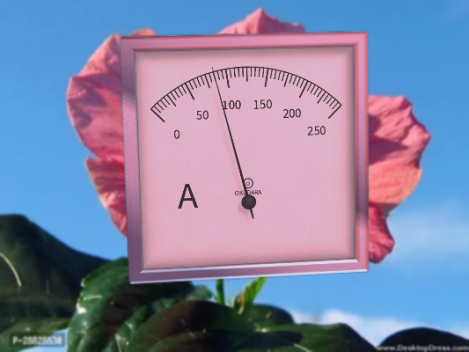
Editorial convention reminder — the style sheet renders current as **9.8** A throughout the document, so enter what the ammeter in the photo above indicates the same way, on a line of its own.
**85** A
